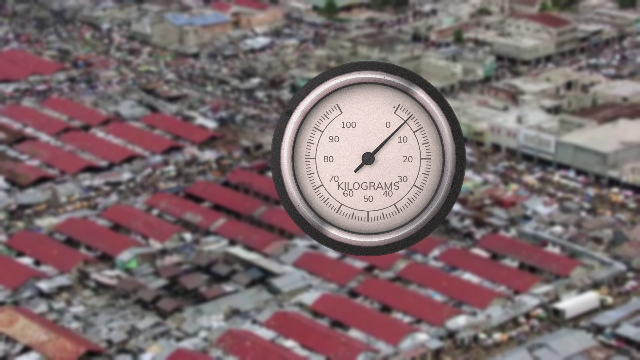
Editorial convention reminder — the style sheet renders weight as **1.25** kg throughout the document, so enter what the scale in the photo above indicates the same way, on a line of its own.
**5** kg
